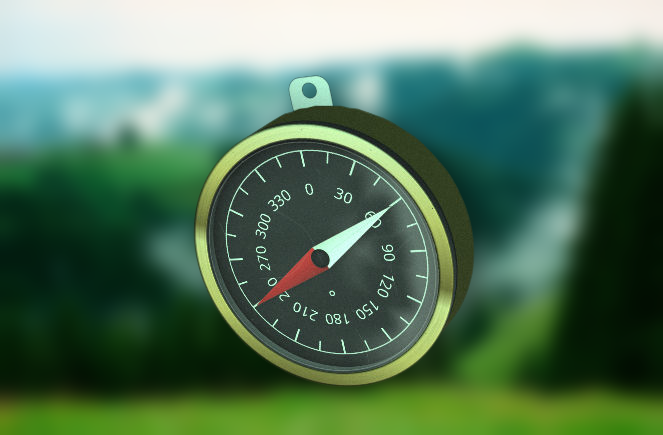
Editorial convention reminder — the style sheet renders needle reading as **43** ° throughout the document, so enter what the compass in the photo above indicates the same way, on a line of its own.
**240** °
